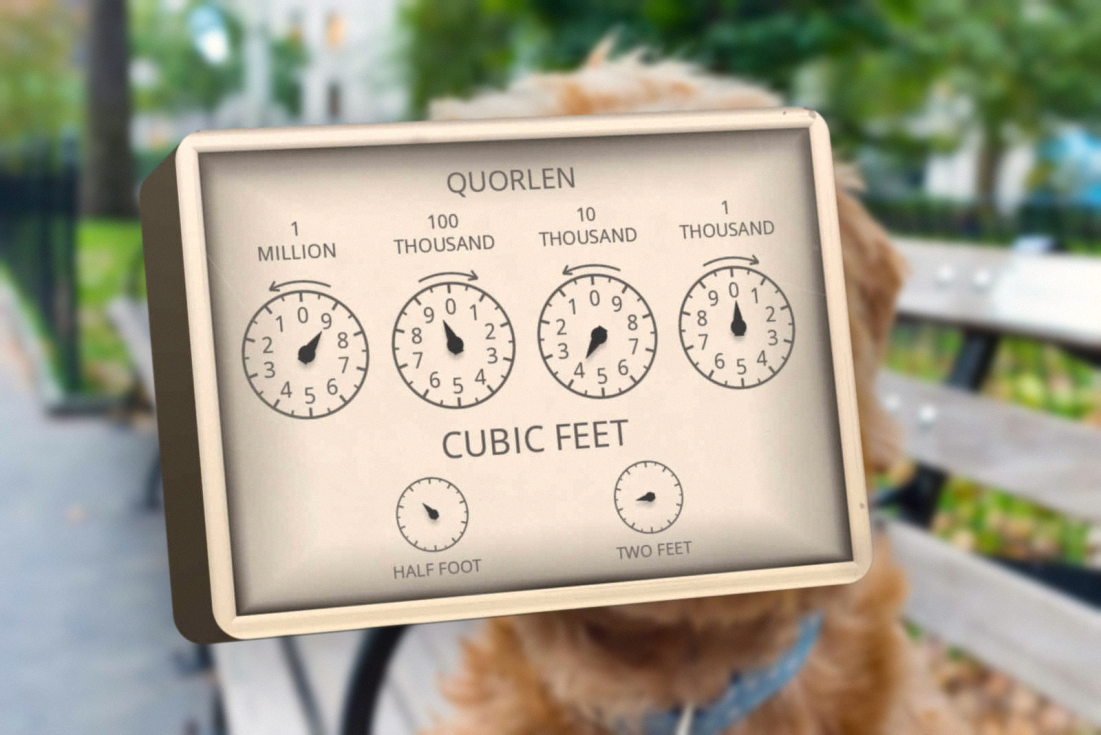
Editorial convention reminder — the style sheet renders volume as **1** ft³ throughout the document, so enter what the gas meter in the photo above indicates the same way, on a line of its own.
**894000** ft³
